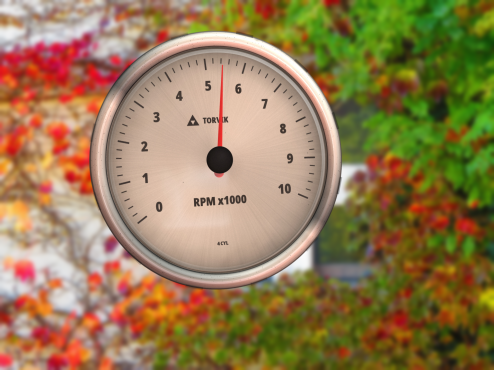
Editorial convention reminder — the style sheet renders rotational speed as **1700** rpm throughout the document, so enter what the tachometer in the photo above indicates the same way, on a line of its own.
**5400** rpm
